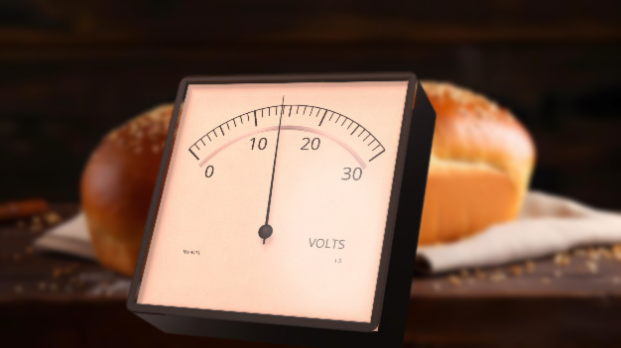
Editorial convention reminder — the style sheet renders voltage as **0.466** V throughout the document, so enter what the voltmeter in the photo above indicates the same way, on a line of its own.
**14** V
